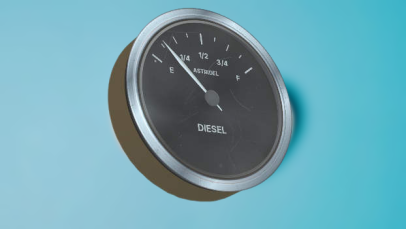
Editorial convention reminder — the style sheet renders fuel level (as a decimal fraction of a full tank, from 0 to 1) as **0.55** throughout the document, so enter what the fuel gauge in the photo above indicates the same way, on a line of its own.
**0.125**
